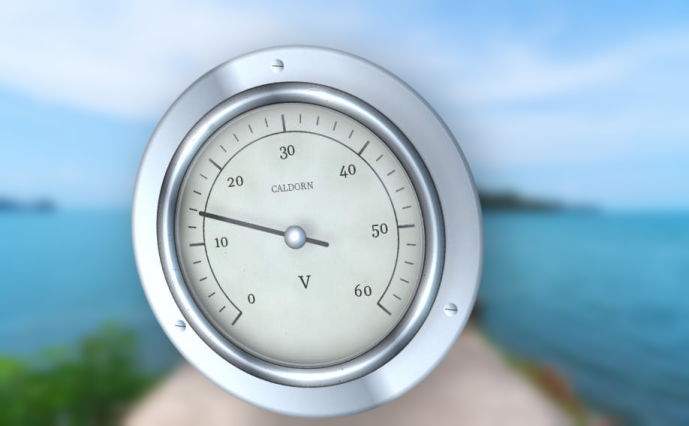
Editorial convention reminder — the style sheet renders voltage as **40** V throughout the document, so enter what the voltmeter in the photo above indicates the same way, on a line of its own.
**14** V
